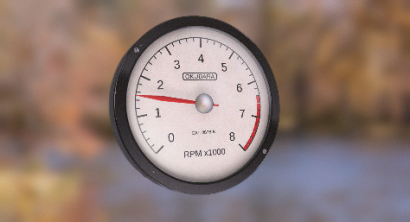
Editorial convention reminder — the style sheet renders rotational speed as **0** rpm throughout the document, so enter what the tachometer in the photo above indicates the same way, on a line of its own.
**1500** rpm
